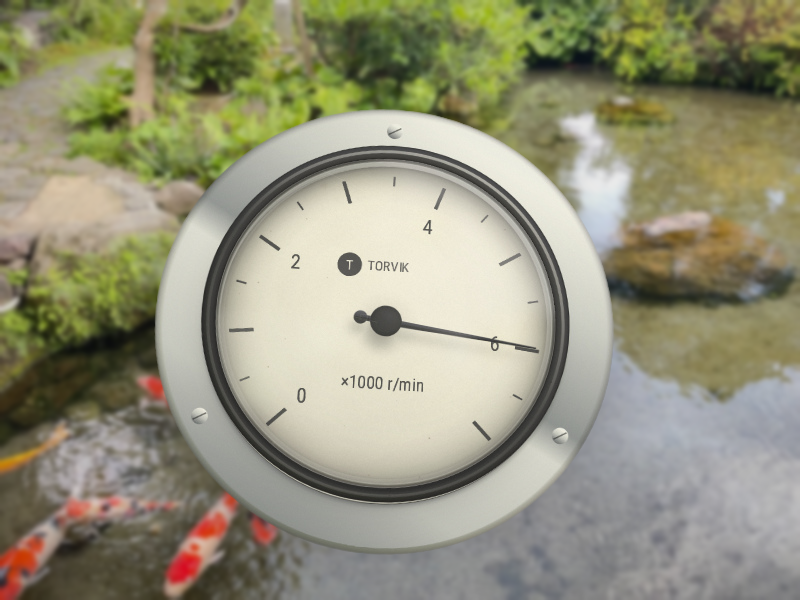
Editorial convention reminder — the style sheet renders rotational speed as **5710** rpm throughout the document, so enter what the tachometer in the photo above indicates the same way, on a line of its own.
**6000** rpm
